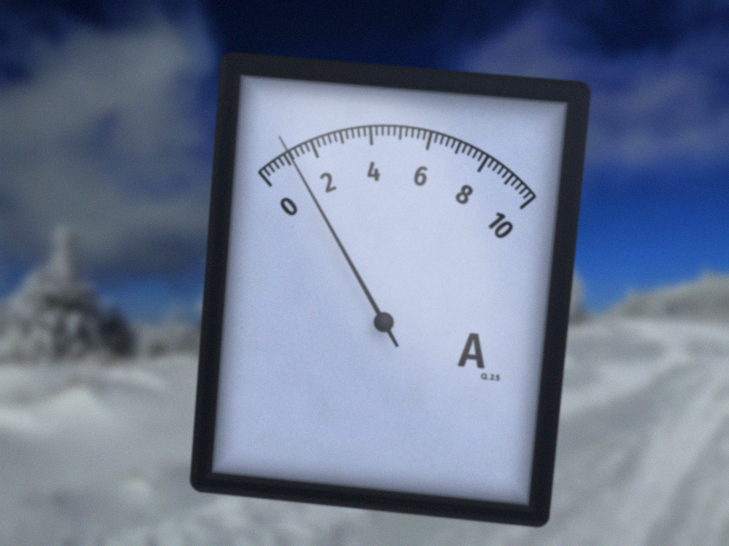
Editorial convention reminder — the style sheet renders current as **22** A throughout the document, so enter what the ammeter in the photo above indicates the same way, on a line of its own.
**1.2** A
